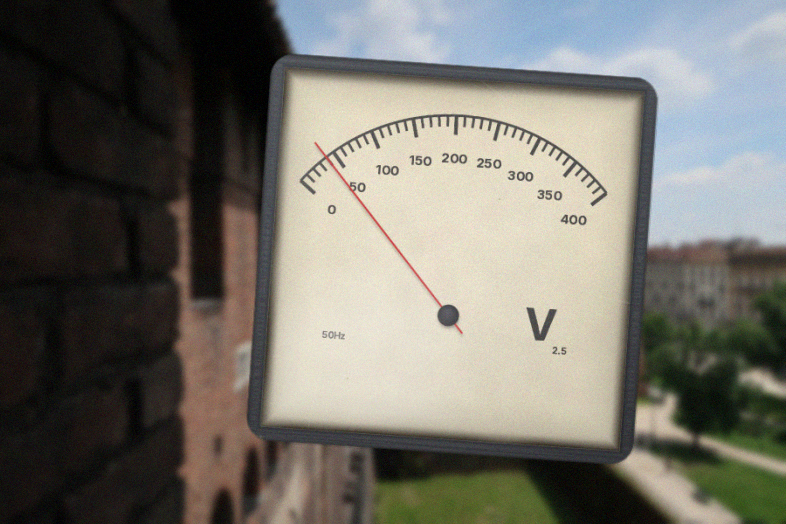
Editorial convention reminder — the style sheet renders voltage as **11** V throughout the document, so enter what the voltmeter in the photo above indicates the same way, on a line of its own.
**40** V
